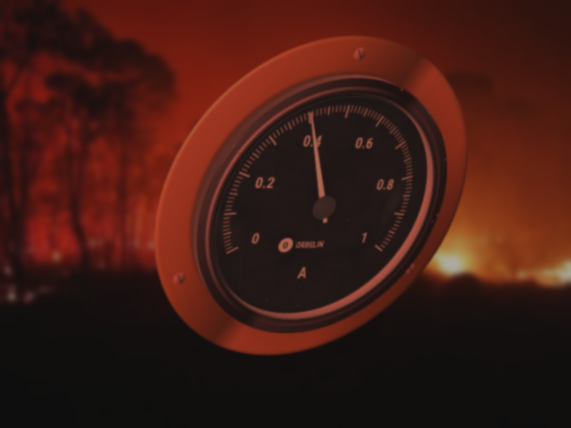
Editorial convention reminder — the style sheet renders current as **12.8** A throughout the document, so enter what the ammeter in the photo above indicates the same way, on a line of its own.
**0.4** A
